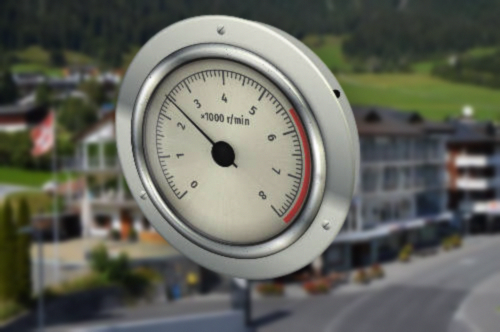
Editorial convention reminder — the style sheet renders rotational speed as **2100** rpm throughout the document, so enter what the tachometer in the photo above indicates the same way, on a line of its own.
**2500** rpm
